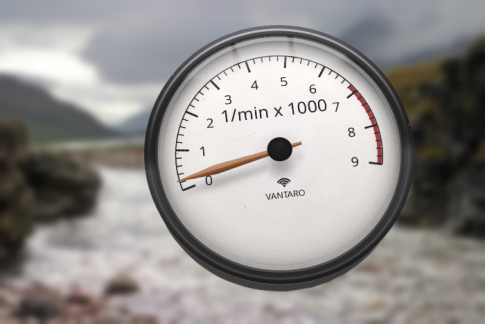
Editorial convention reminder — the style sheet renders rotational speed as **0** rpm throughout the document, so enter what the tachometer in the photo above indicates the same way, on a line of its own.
**200** rpm
